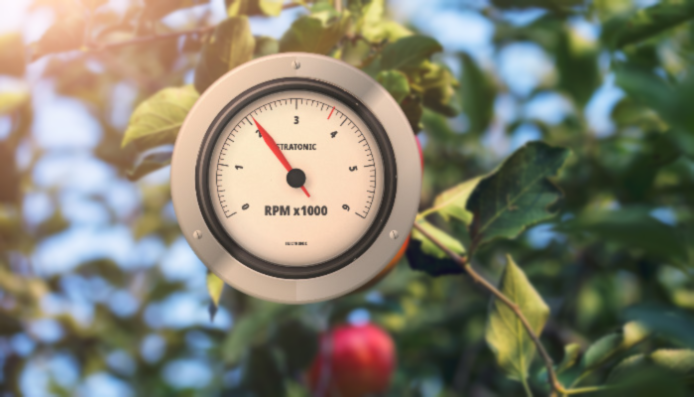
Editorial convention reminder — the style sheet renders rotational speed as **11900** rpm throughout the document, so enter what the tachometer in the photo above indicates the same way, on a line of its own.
**2100** rpm
